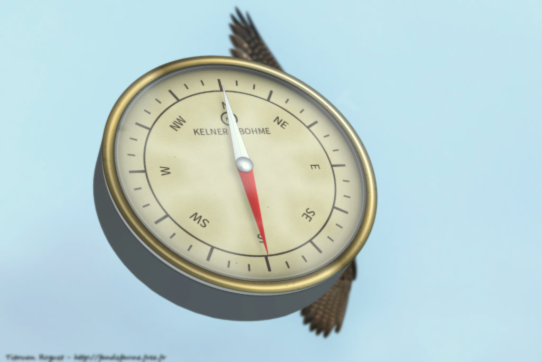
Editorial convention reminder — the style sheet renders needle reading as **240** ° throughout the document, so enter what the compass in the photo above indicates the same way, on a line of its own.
**180** °
